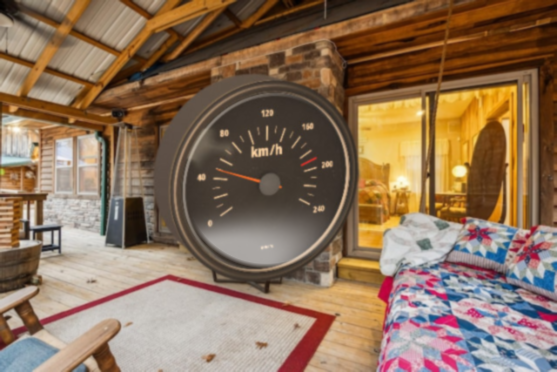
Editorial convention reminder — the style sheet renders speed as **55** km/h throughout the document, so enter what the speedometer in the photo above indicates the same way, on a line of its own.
**50** km/h
